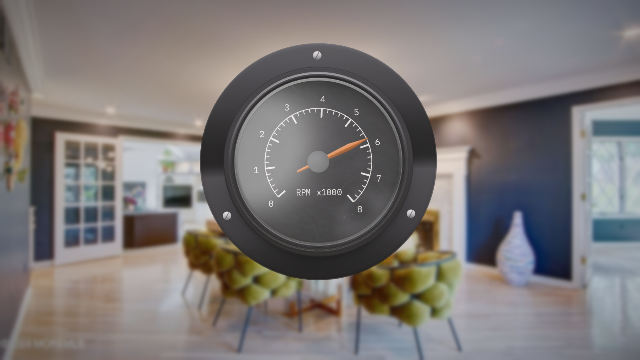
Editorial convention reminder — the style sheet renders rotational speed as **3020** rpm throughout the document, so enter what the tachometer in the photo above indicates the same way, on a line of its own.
**5800** rpm
